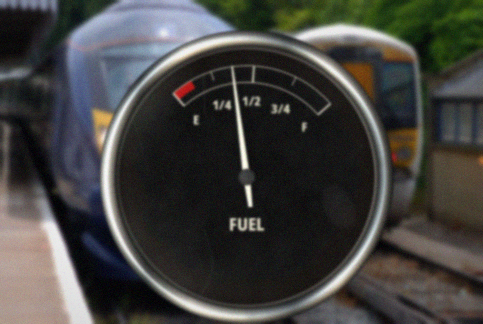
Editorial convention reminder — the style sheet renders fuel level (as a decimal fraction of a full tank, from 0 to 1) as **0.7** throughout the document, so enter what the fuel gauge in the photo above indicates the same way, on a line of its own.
**0.375**
